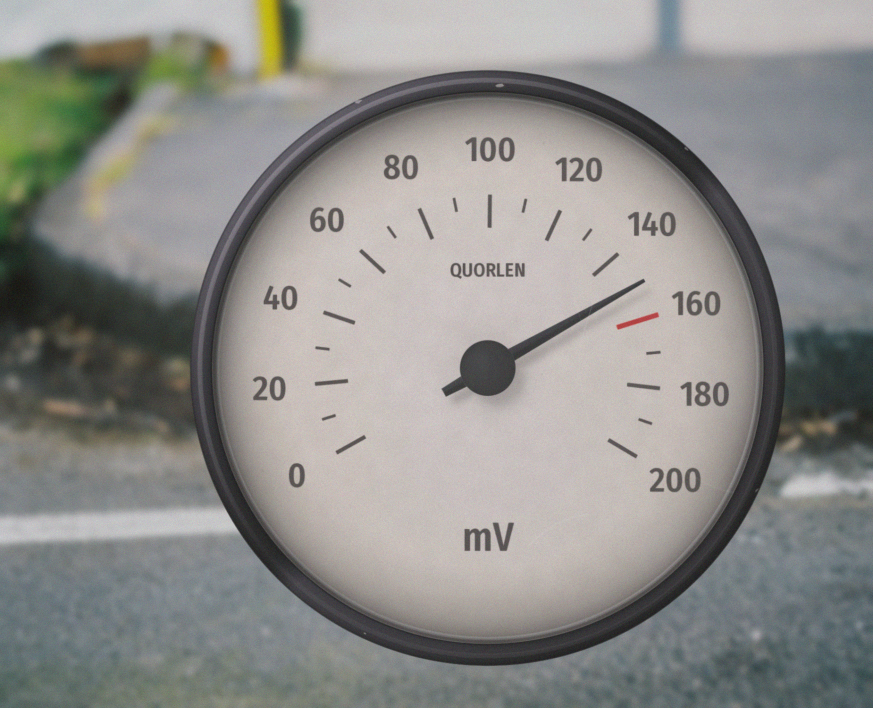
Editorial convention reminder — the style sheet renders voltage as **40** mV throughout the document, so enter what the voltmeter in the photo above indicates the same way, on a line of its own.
**150** mV
